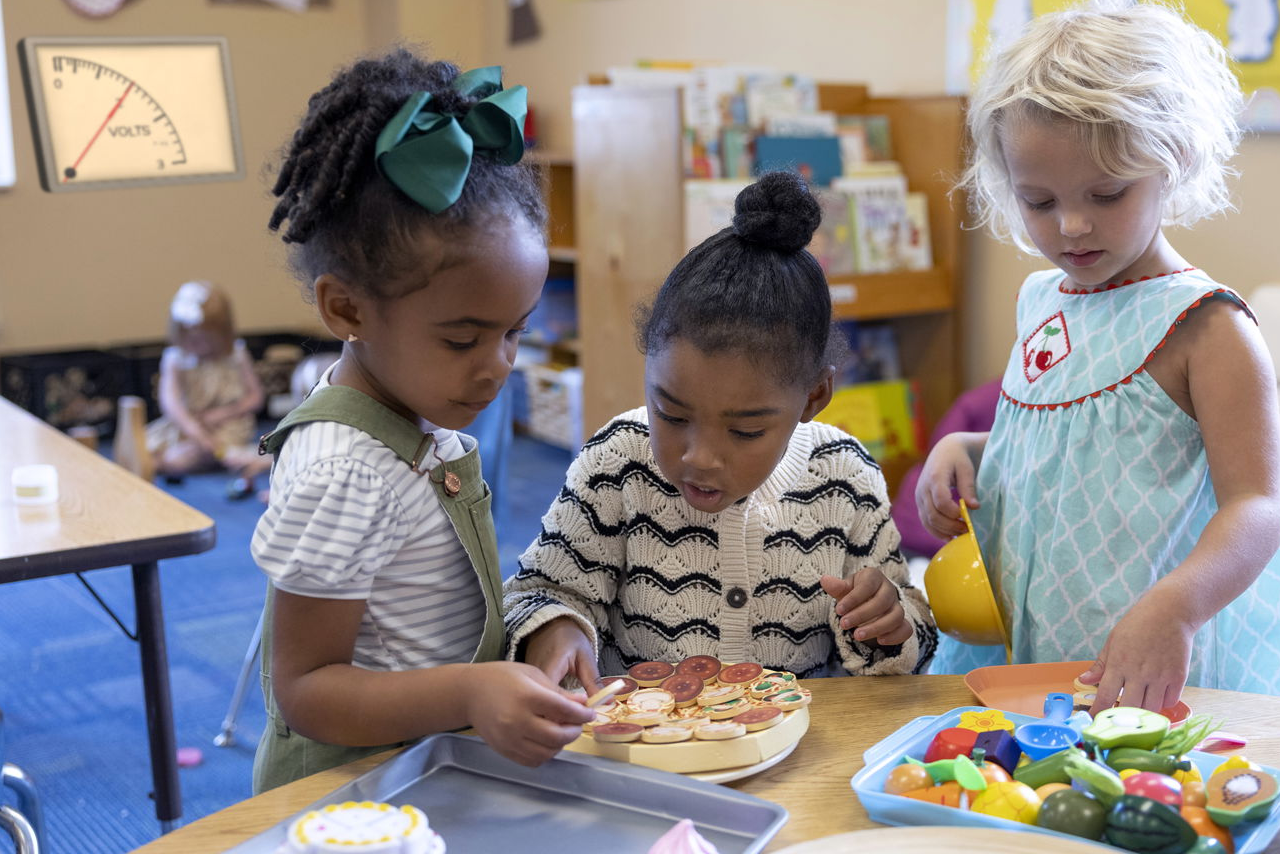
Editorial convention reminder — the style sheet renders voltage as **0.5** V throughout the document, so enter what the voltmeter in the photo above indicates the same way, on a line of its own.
**2** V
